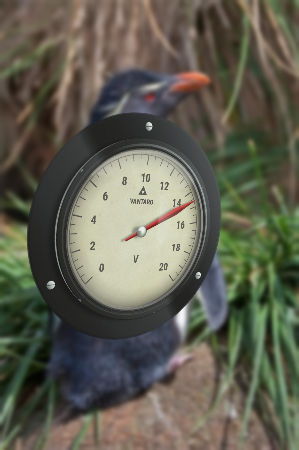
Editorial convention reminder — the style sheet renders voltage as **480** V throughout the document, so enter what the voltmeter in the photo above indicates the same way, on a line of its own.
**14.5** V
